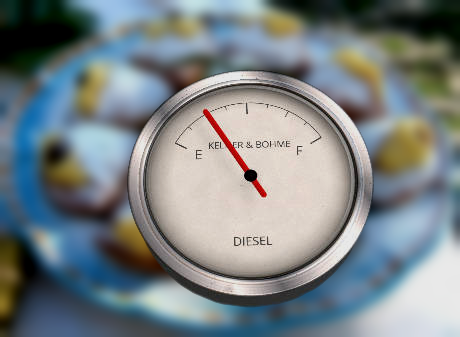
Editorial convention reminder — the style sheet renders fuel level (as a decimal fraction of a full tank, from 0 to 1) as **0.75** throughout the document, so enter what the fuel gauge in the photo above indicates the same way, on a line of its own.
**0.25**
